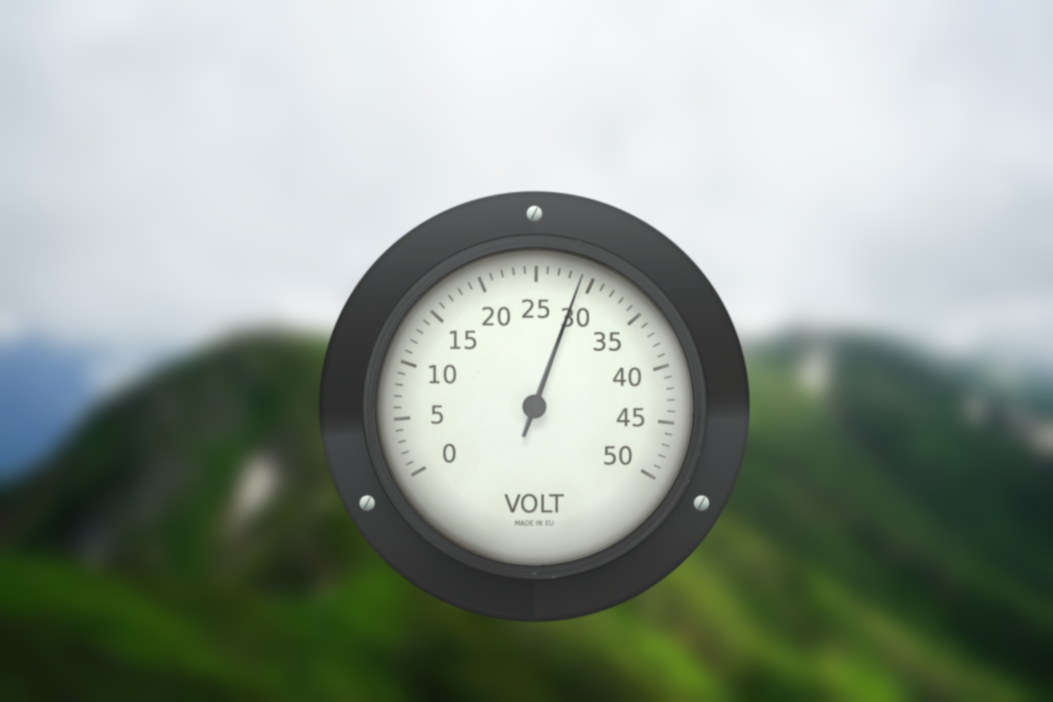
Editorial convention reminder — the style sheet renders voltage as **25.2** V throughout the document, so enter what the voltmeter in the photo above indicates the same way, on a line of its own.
**29** V
